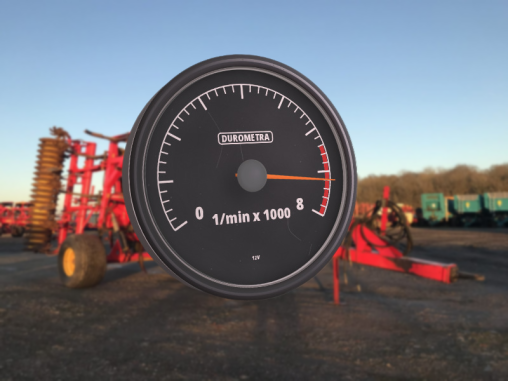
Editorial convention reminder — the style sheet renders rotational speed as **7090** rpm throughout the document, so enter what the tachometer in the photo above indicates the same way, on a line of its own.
**7200** rpm
